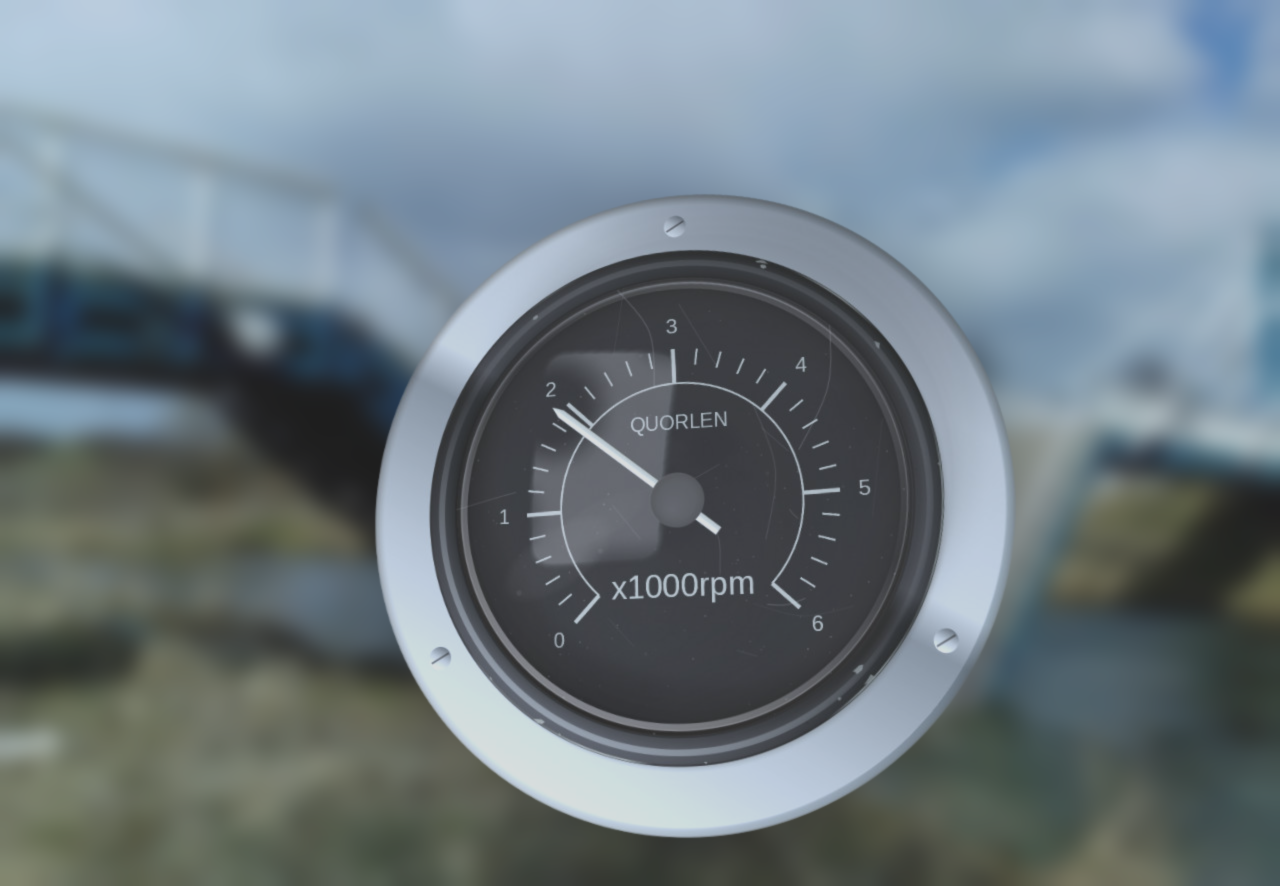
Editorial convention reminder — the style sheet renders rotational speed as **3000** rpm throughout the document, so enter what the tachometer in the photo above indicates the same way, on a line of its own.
**1900** rpm
